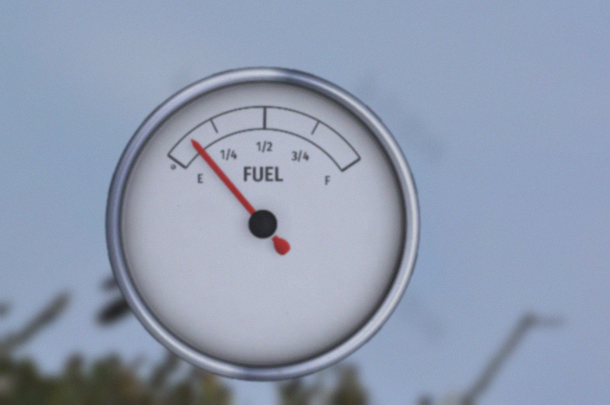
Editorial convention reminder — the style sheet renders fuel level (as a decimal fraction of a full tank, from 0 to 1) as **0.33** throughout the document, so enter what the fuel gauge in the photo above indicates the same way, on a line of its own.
**0.125**
